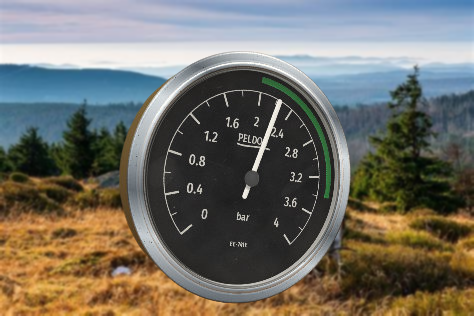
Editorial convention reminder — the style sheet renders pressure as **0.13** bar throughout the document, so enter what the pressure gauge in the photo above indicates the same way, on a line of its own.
**2.2** bar
